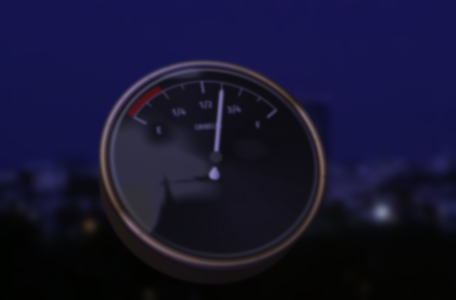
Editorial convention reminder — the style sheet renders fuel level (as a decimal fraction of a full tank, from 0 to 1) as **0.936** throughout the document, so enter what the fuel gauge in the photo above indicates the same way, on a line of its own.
**0.625**
